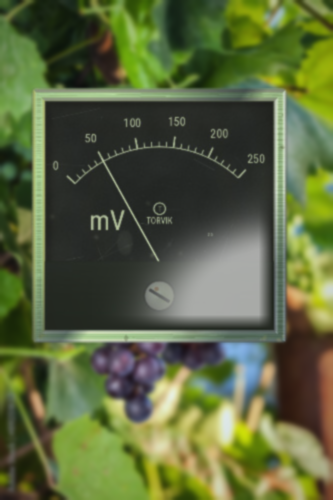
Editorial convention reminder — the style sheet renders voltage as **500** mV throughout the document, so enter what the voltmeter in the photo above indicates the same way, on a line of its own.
**50** mV
